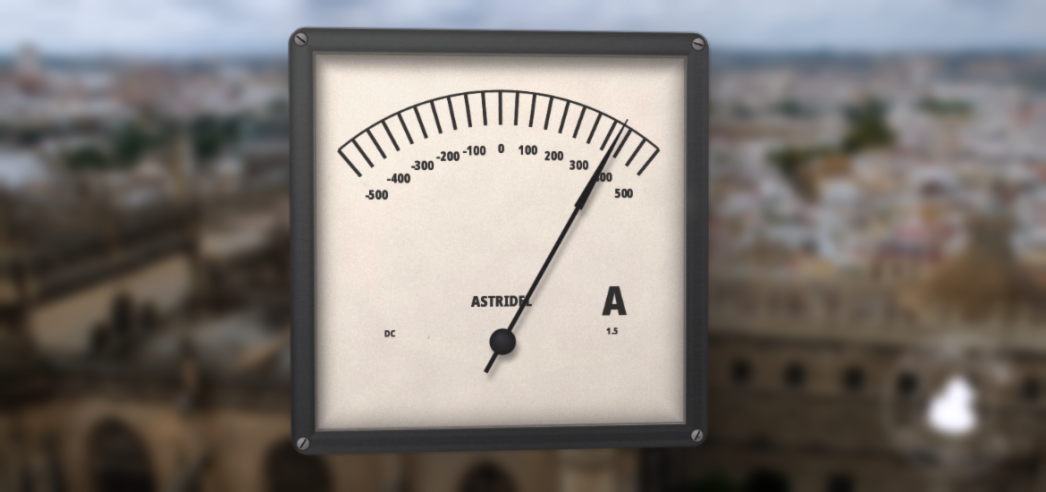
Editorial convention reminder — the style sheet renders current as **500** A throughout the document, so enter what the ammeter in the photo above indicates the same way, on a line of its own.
**375** A
